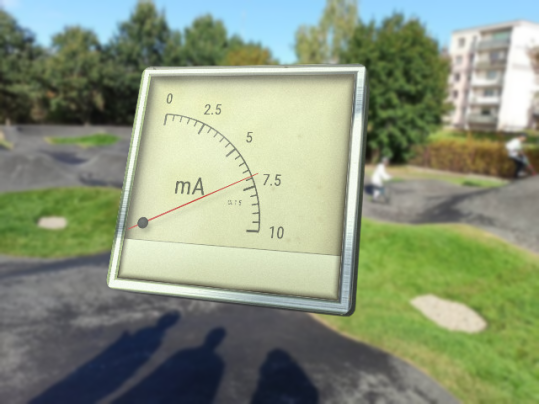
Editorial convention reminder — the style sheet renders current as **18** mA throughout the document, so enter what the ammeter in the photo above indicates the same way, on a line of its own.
**7** mA
